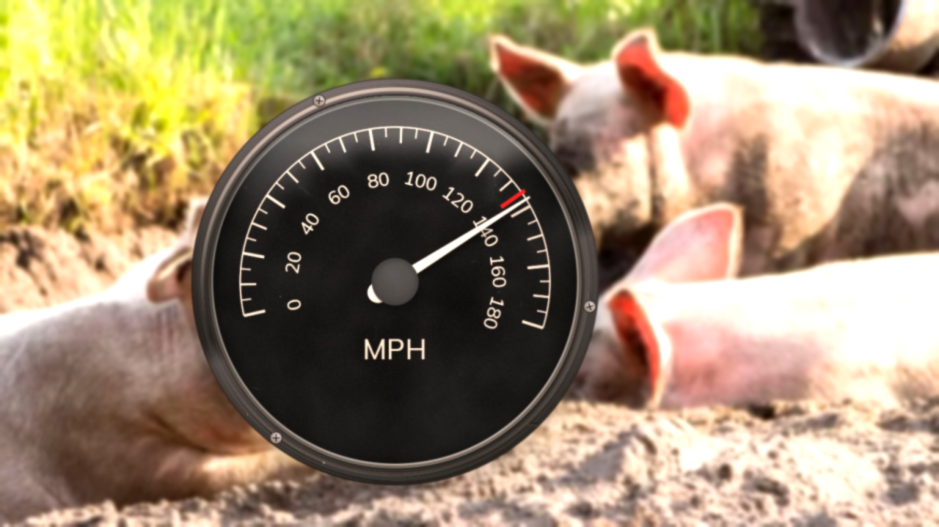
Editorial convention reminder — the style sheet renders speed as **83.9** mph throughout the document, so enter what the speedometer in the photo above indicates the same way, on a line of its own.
**137.5** mph
